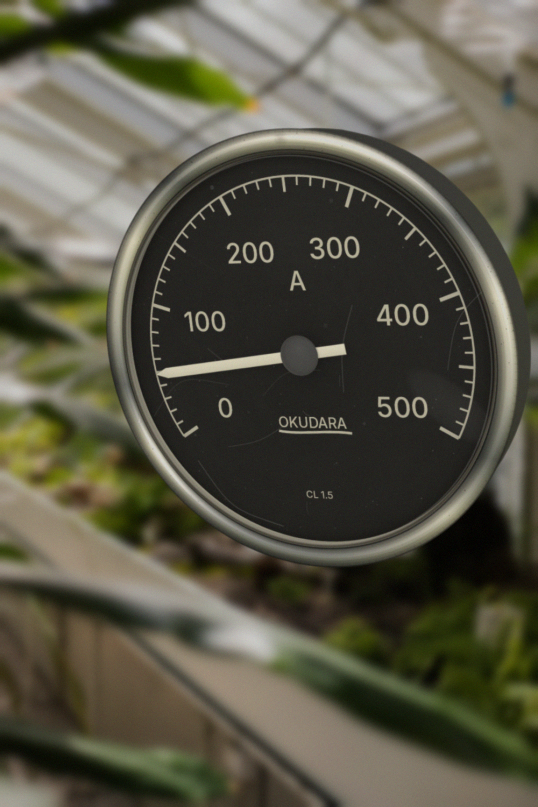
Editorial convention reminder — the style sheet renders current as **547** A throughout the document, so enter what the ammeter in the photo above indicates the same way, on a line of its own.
**50** A
